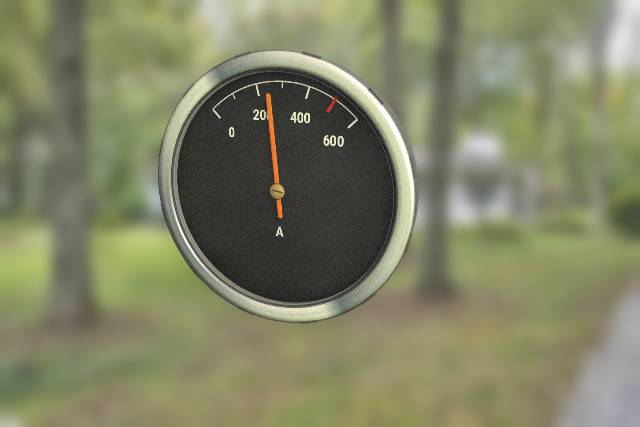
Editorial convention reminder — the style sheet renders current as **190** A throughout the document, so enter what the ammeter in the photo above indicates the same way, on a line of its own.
**250** A
